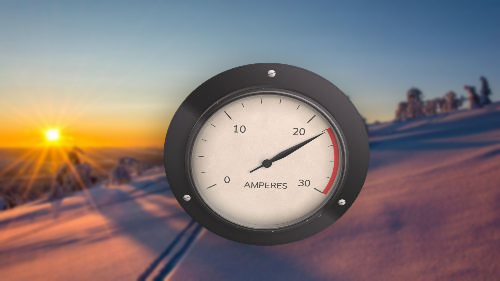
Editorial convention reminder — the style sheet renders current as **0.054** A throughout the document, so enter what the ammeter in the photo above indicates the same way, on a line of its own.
**22** A
